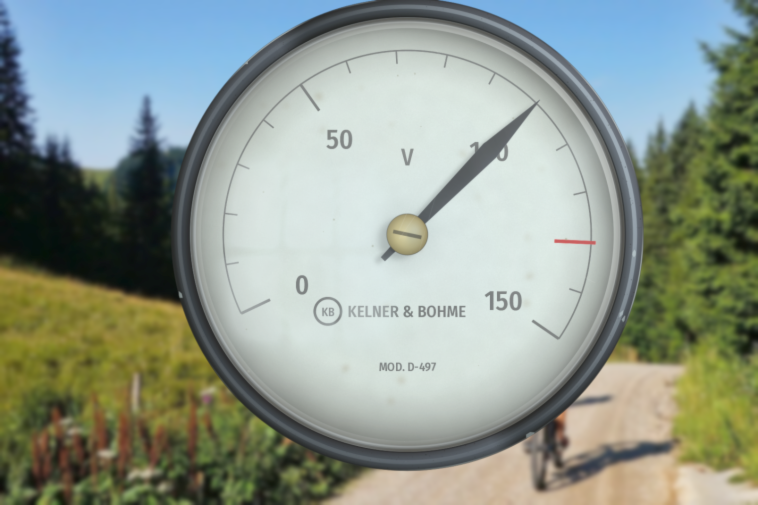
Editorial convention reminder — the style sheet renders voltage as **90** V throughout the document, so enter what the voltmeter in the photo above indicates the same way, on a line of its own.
**100** V
